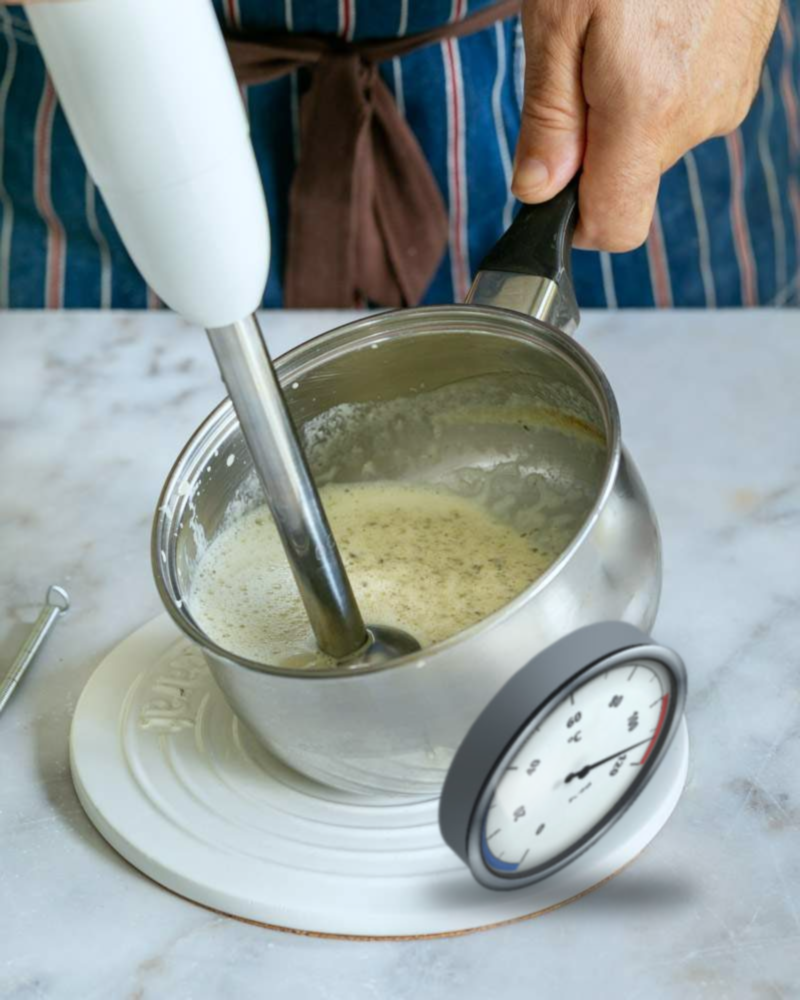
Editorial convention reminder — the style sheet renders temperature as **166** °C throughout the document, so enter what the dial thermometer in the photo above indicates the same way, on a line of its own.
**110** °C
